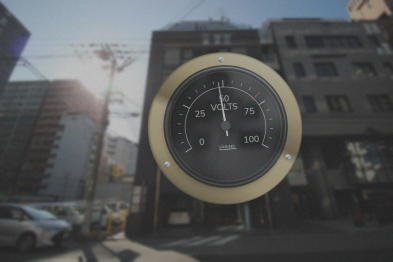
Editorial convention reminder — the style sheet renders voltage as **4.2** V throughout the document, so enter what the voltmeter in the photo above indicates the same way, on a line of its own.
**47.5** V
